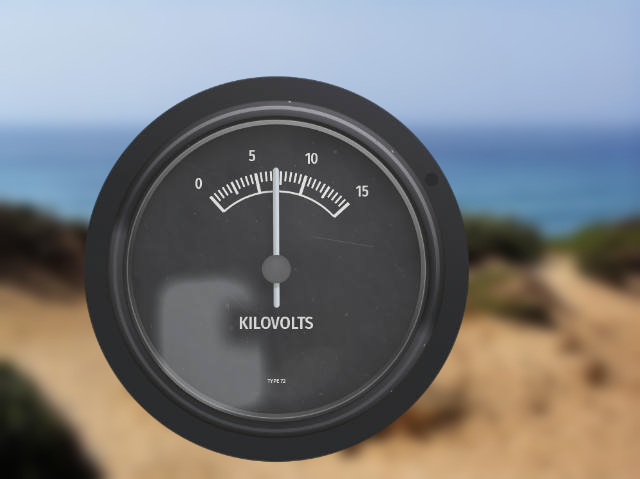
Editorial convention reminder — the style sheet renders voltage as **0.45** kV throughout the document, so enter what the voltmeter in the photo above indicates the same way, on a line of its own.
**7** kV
